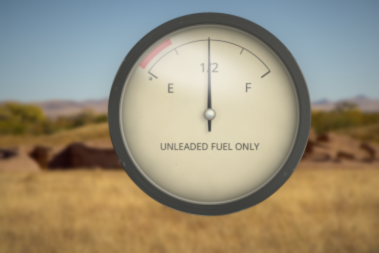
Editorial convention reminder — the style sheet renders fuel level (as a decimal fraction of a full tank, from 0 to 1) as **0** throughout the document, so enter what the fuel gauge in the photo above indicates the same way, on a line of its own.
**0.5**
